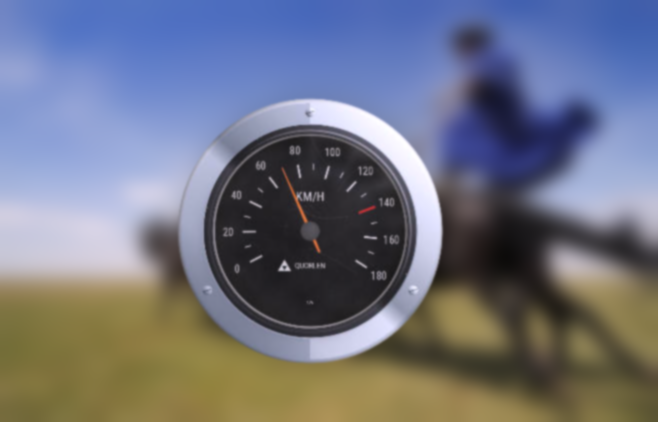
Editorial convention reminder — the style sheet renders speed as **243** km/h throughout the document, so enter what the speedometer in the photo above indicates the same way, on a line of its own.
**70** km/h
